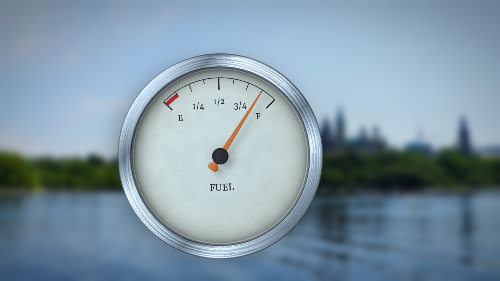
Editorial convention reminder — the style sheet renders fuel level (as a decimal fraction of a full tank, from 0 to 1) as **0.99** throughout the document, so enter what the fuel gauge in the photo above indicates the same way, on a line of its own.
**0.875**
